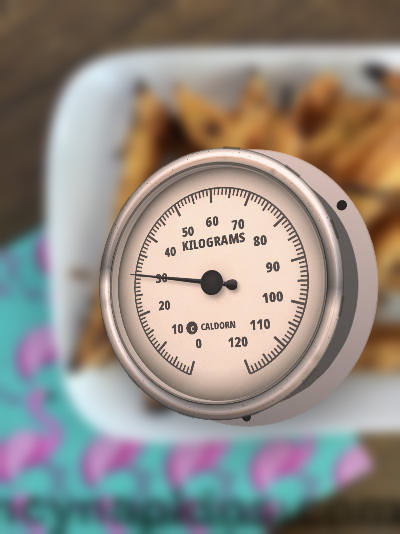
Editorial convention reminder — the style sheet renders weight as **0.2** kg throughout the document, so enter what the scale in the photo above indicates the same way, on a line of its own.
**30** kg
